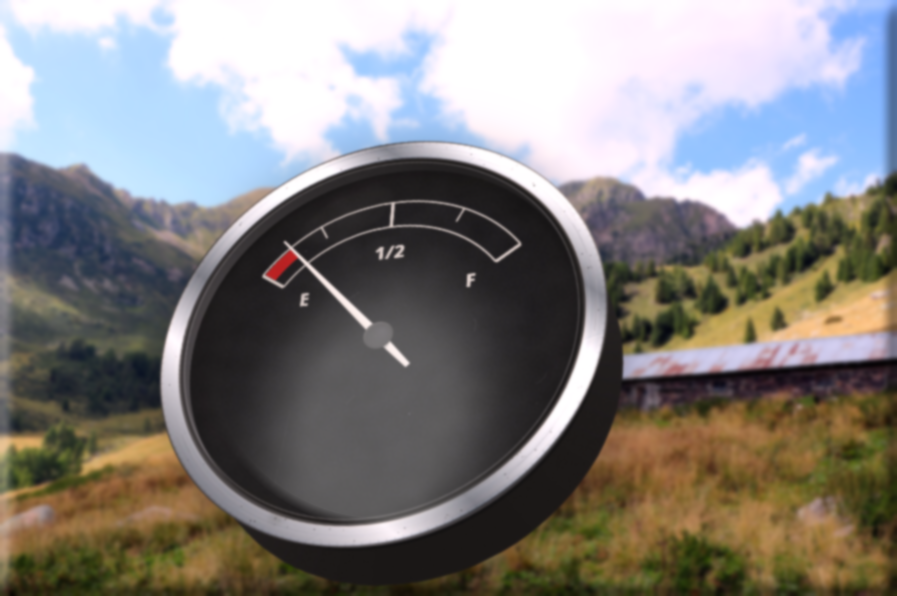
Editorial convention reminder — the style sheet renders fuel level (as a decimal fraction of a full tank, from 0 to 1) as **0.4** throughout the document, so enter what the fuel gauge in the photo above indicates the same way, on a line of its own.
**0.125**
